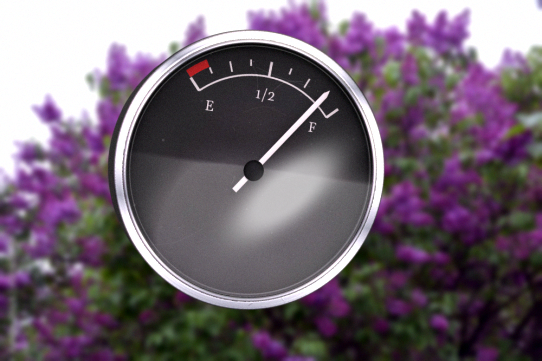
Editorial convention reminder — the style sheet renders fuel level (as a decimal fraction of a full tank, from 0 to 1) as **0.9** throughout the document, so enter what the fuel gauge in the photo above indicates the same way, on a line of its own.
**0.875**
